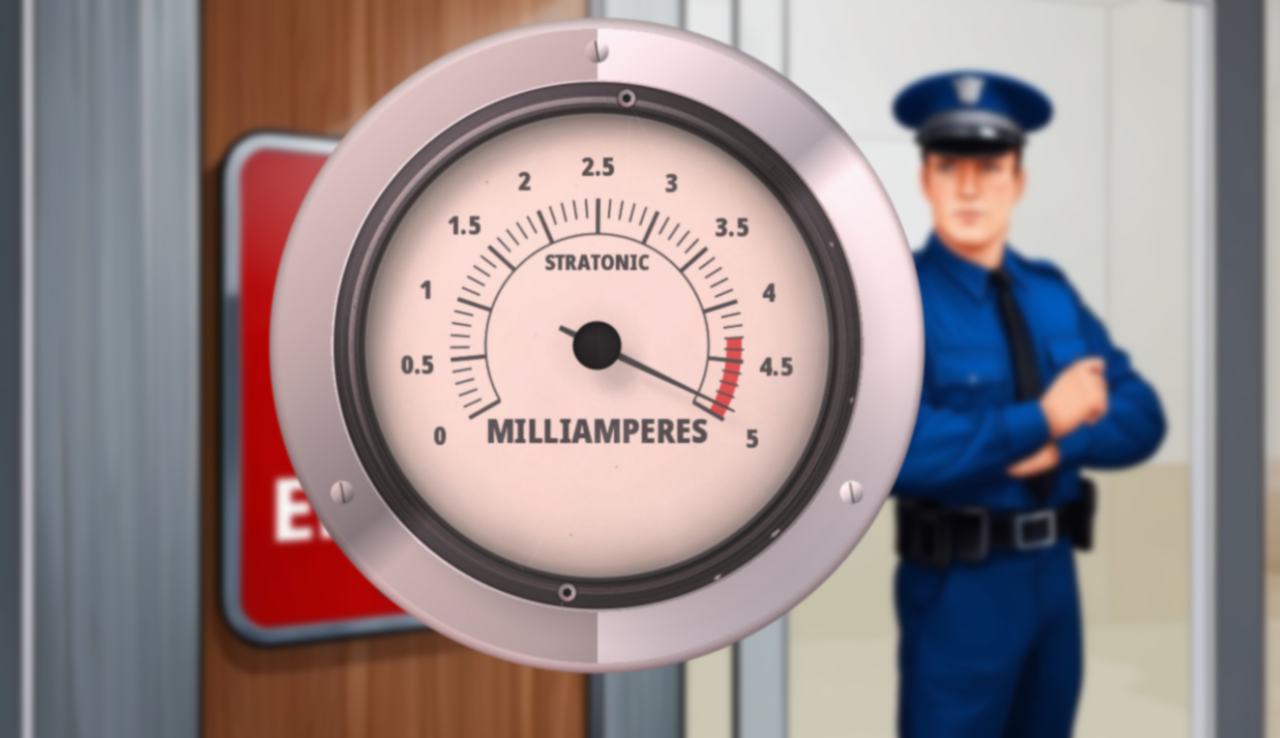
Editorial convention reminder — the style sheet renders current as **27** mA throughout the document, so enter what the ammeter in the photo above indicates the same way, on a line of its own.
**4.9** mA
